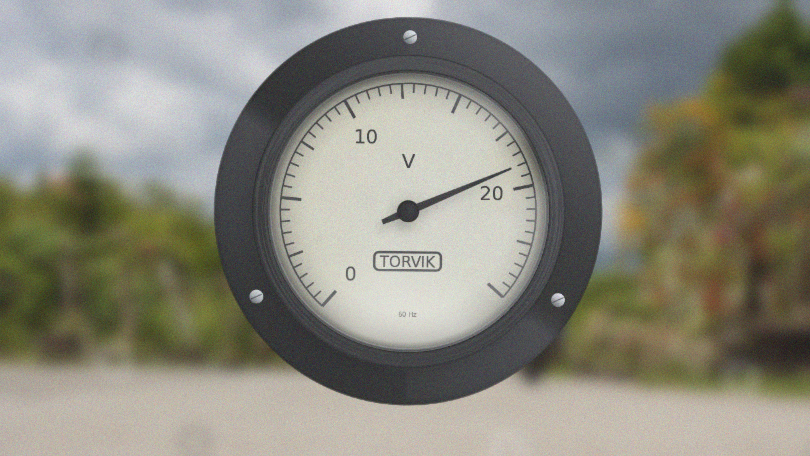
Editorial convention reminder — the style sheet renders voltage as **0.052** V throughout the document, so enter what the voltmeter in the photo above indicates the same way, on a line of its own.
**19** V
